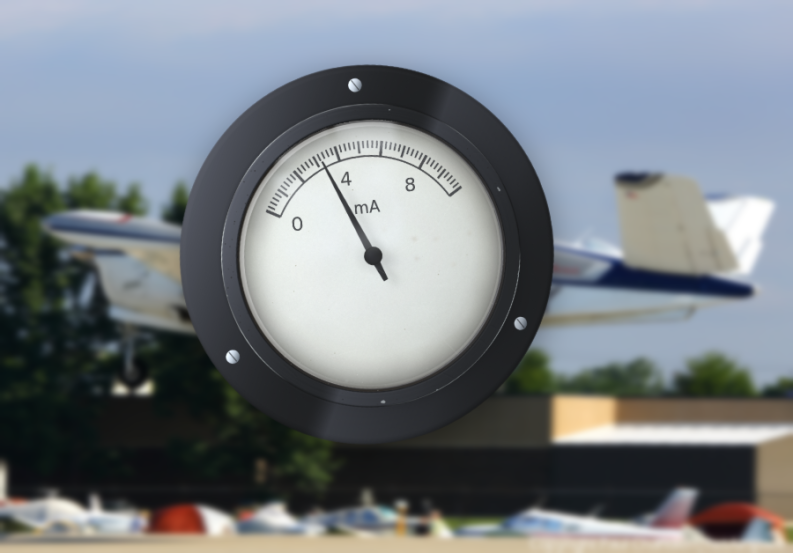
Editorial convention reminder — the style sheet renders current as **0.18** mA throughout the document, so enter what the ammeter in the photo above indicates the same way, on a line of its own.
**3.2** mA
